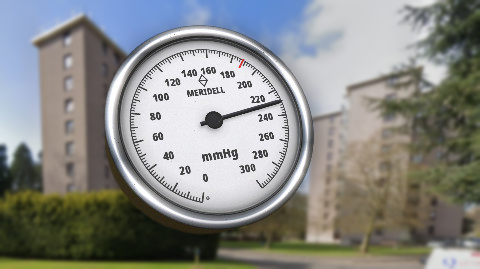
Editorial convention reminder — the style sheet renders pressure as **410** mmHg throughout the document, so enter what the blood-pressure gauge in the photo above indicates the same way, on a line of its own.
**230** mmHg
